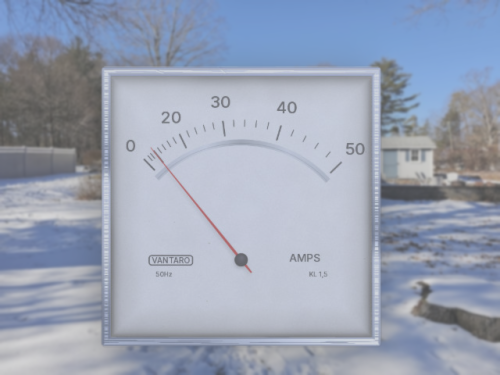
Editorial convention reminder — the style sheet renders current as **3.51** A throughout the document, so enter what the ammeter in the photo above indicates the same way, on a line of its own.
**10** A
